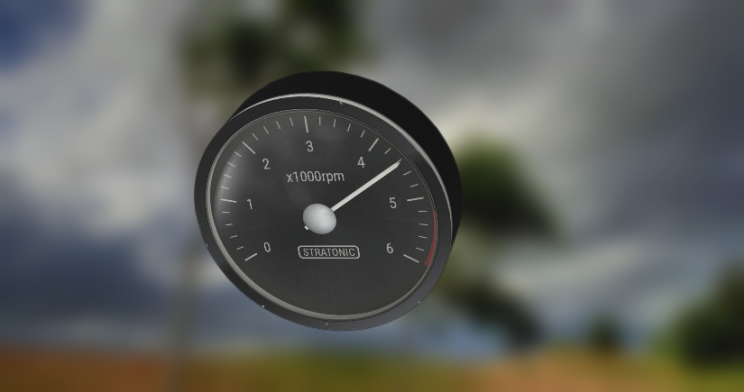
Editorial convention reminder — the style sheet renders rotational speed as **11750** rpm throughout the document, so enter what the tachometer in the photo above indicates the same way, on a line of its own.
**4400** rpm
